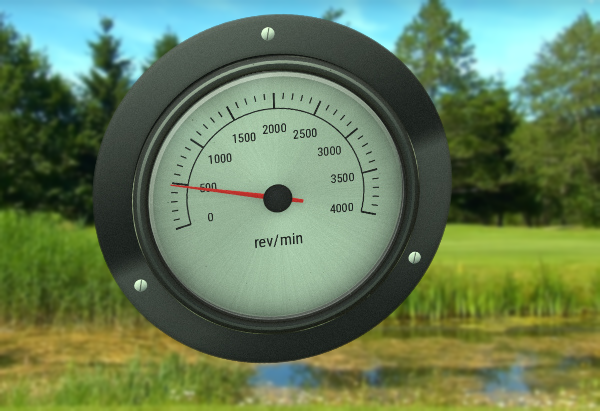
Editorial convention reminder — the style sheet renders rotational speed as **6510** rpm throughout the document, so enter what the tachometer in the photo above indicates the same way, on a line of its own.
**500** rpm
